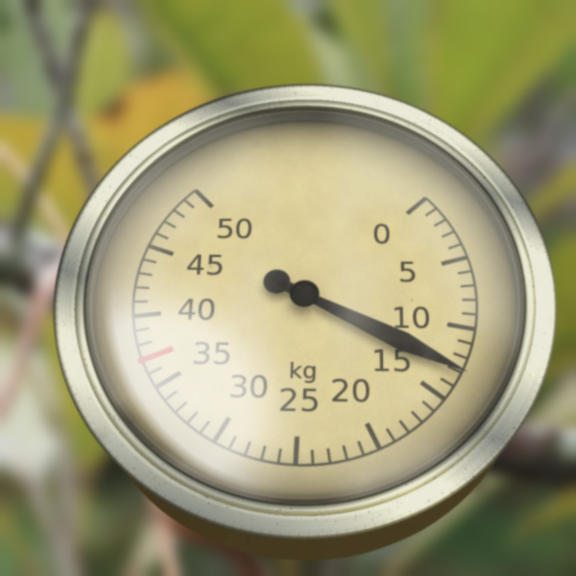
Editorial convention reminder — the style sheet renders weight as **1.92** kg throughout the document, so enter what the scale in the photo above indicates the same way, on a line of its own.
**13** kg
